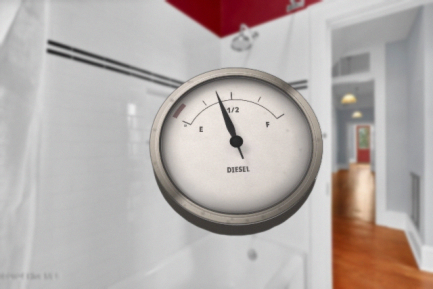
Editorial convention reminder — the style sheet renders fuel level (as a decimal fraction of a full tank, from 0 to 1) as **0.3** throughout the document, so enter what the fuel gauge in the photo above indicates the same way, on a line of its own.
**0.375**
